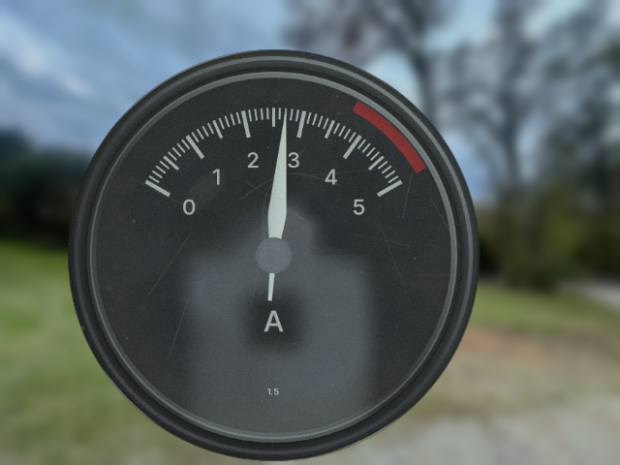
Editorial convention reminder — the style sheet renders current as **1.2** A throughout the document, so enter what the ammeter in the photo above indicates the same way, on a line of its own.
**2.7** A
